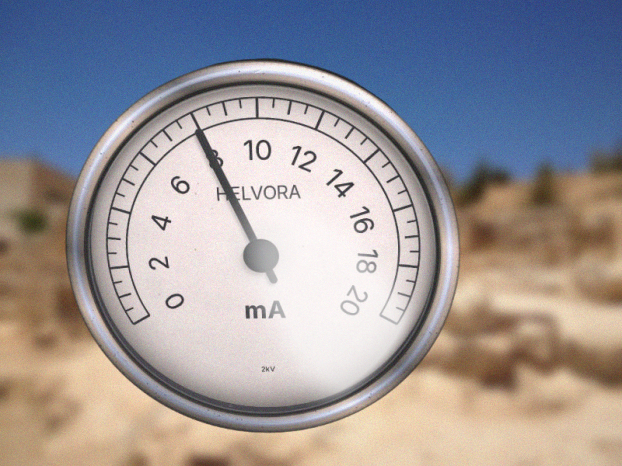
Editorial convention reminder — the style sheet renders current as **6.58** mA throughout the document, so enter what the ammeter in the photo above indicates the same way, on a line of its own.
**8** mA
